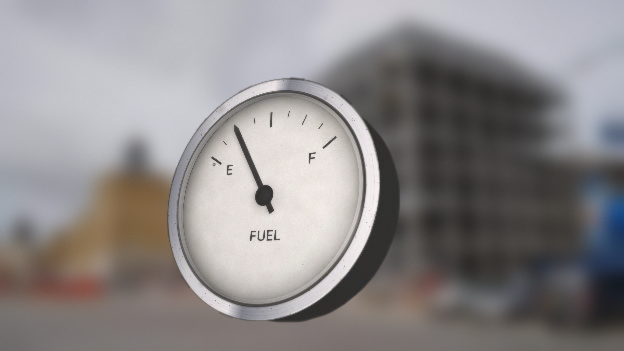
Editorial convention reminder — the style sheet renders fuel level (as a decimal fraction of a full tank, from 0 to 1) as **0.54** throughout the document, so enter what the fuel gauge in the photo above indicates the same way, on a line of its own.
**0.25**
